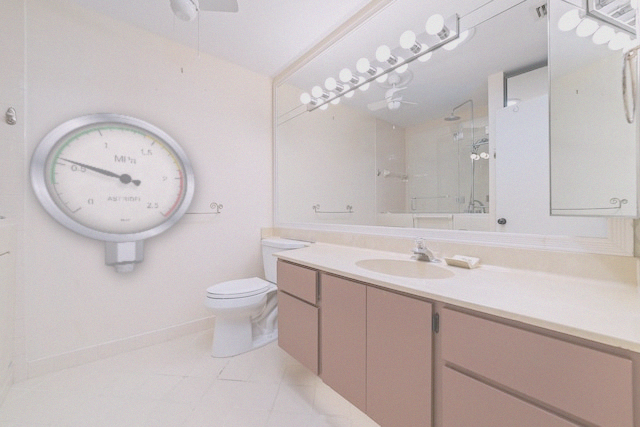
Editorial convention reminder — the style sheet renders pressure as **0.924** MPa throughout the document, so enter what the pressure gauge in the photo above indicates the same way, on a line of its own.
**0.55** MPa
